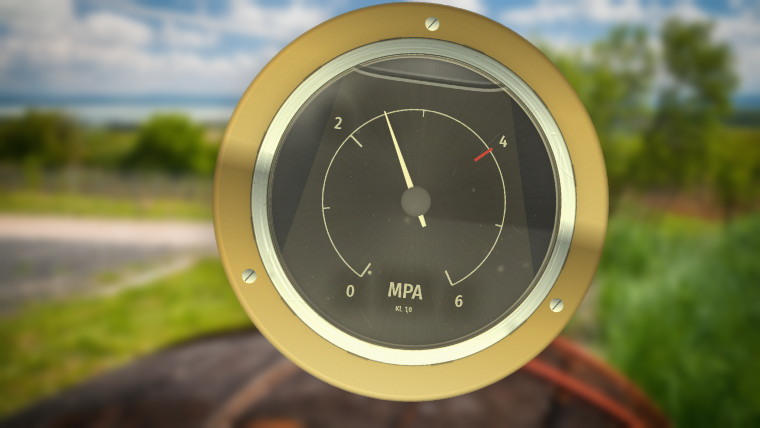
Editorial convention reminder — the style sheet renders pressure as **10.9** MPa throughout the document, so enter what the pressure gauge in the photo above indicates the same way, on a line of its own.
**2.5** MPa
